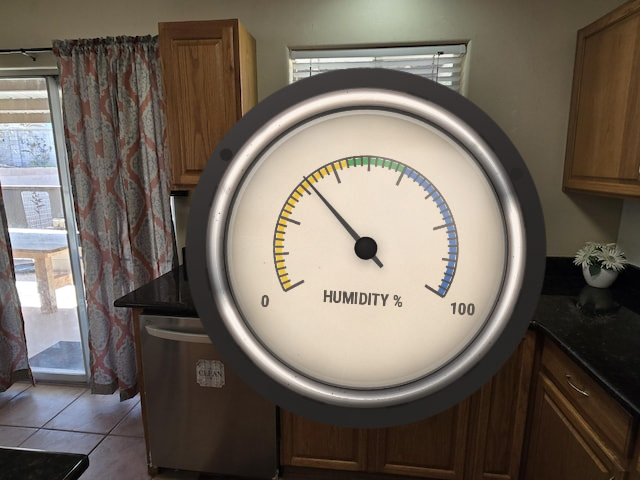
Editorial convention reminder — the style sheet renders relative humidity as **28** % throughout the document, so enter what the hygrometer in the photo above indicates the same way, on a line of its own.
**32** %
